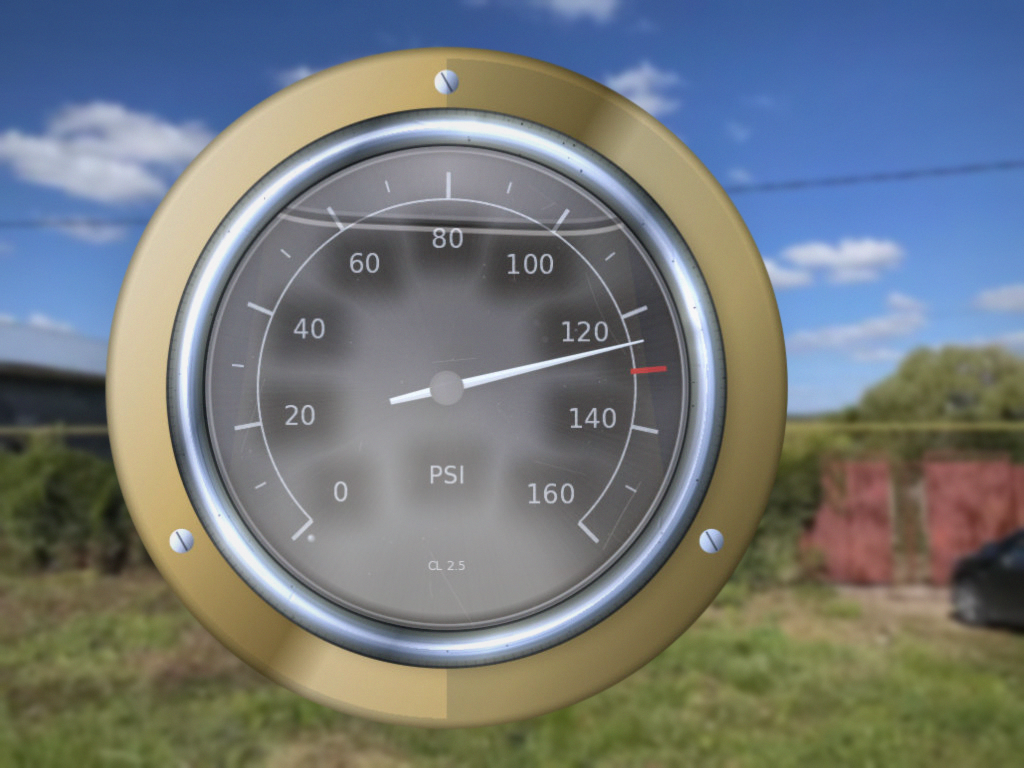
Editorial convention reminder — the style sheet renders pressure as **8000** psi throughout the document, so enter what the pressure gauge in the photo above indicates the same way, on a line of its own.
**125** psi
